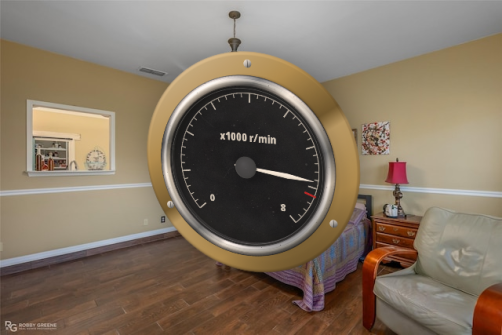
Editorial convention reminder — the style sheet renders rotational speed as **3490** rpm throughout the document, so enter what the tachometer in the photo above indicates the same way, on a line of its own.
**6800** rpm
